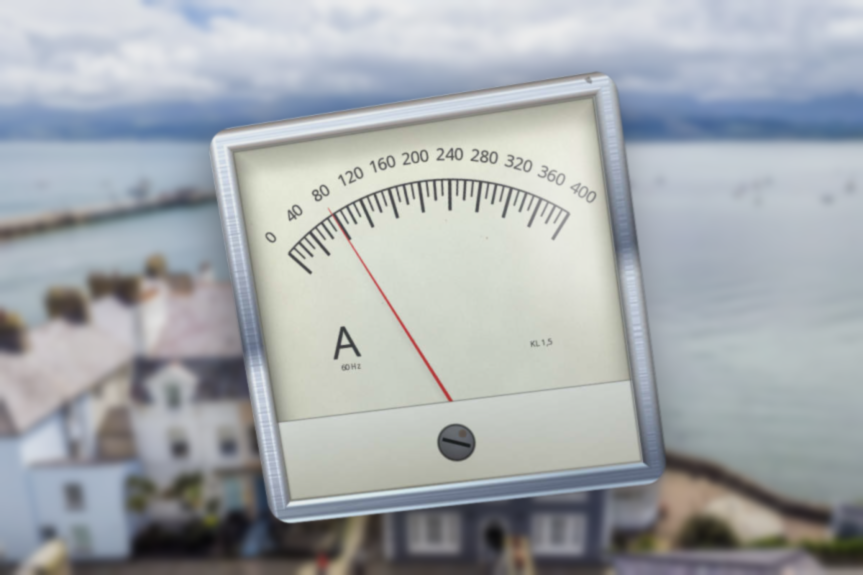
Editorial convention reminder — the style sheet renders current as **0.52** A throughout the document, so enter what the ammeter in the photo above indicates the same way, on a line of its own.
**80** A
